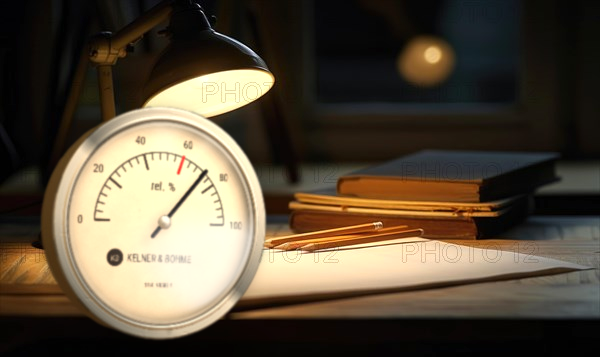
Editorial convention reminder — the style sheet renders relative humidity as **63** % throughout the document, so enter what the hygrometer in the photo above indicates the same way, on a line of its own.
**72** %
